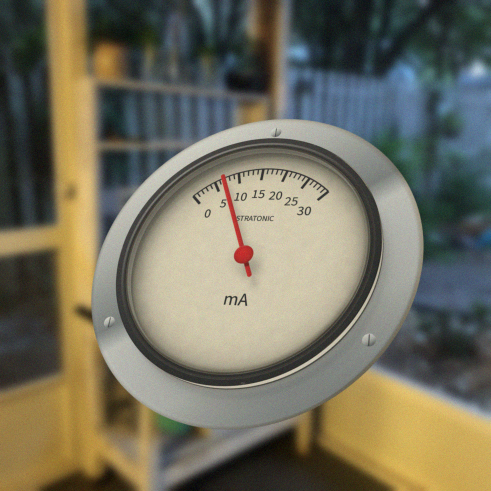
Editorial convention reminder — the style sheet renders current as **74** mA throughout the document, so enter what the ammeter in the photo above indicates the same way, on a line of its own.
**7** mA
